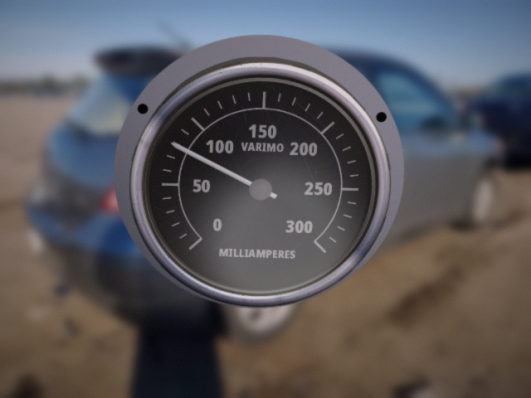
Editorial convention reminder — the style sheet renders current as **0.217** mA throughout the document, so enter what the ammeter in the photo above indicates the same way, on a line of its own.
**80** mA
